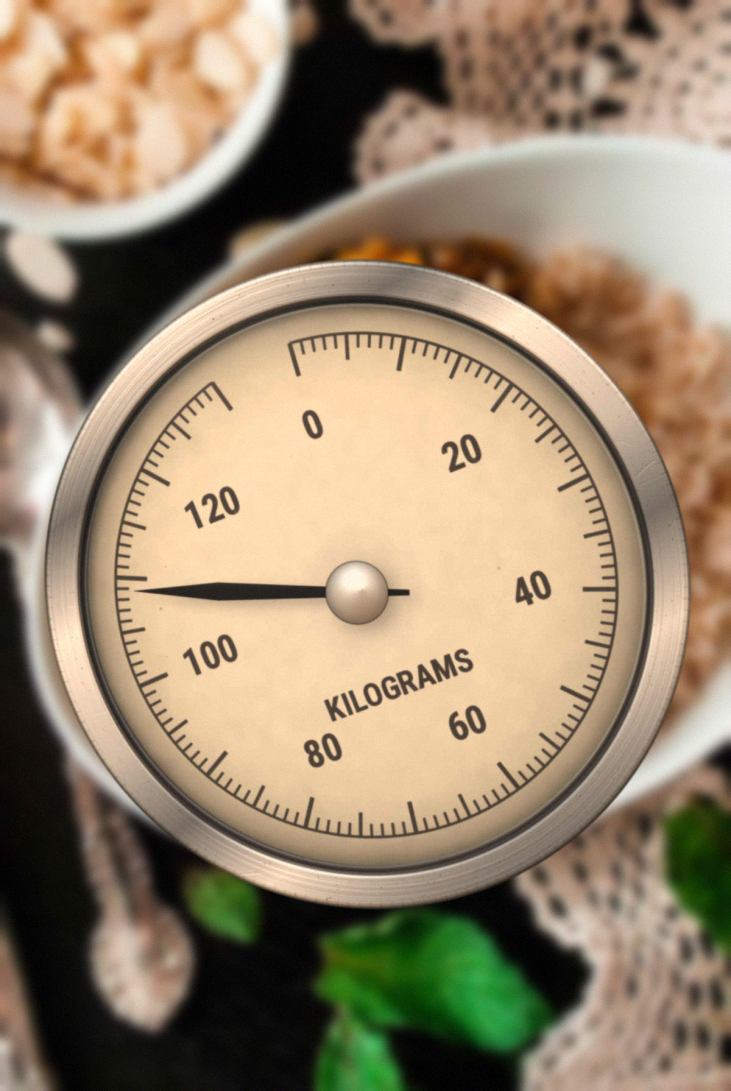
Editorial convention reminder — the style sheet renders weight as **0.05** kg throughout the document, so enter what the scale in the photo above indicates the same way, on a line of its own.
**109** kg
